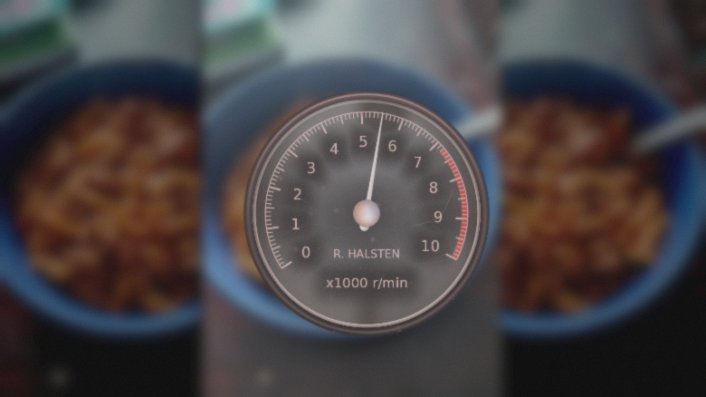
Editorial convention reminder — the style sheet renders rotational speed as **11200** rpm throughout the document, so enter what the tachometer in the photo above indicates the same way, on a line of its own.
**5500** rpm
